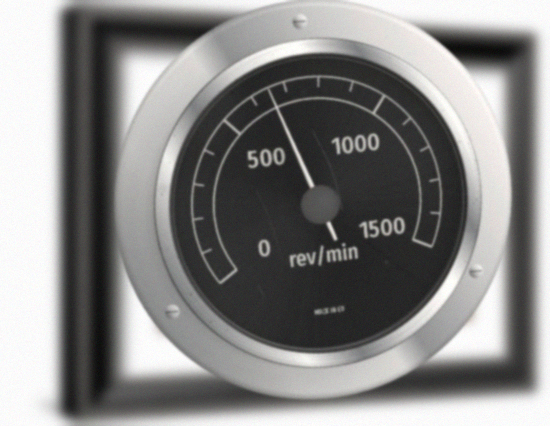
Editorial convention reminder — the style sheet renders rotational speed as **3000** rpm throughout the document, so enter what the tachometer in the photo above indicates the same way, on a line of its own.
**650** rpm
